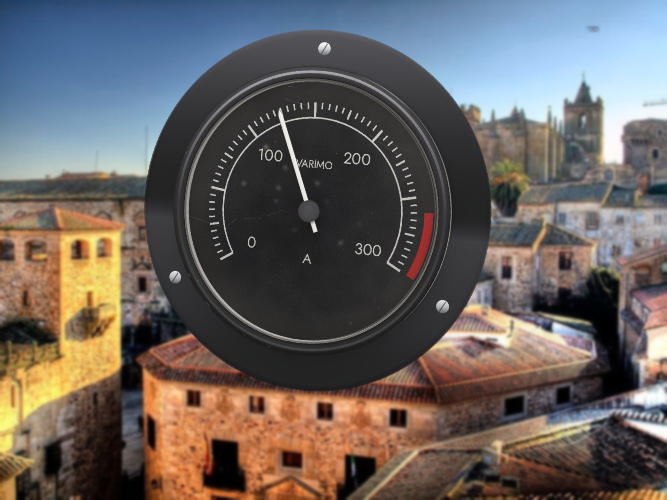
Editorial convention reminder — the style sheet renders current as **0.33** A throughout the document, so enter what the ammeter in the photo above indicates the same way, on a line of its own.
**125** A
